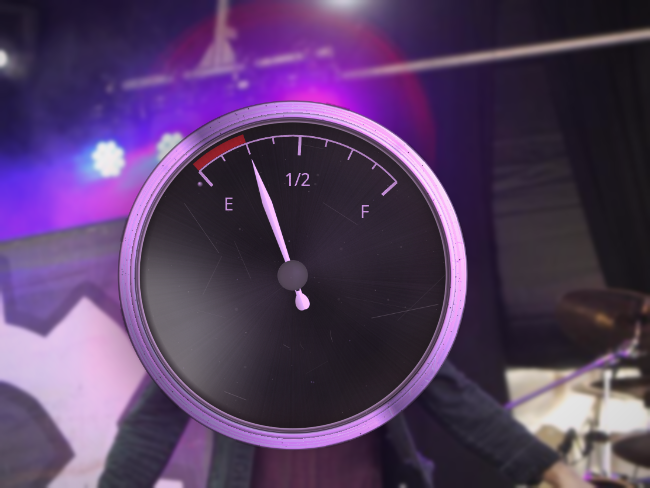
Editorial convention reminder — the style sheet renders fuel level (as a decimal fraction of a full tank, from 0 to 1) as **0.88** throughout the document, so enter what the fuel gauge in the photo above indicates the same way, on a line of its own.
**0.25**
